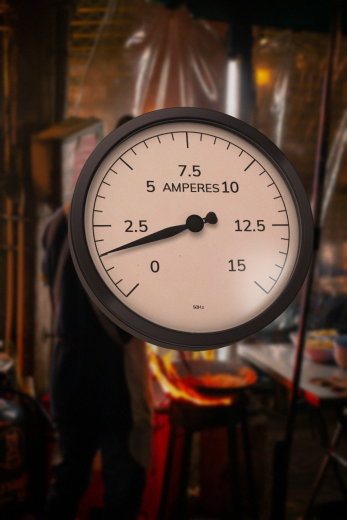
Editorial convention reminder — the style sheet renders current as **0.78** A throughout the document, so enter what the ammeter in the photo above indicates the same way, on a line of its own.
**1.5** A
